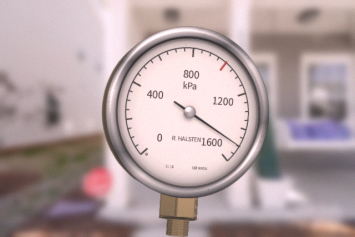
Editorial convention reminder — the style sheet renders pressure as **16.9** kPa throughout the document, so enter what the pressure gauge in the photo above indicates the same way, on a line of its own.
**1500** kPa
